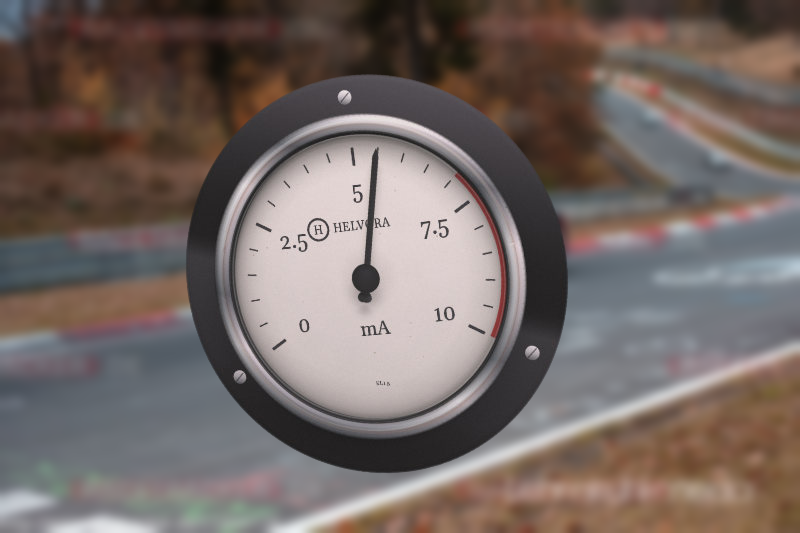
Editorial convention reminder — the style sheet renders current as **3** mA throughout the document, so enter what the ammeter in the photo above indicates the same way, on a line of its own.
**5.5** mA
